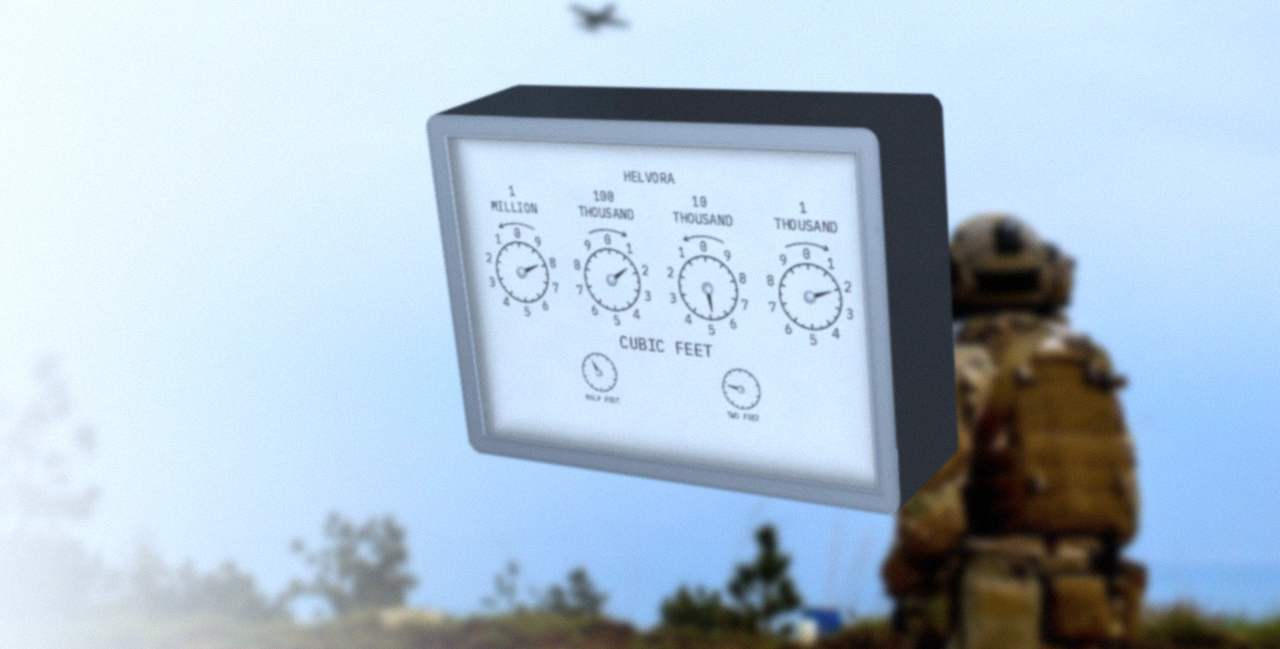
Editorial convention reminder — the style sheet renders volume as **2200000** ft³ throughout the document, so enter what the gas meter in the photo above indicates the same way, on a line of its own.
**815200** ft³
